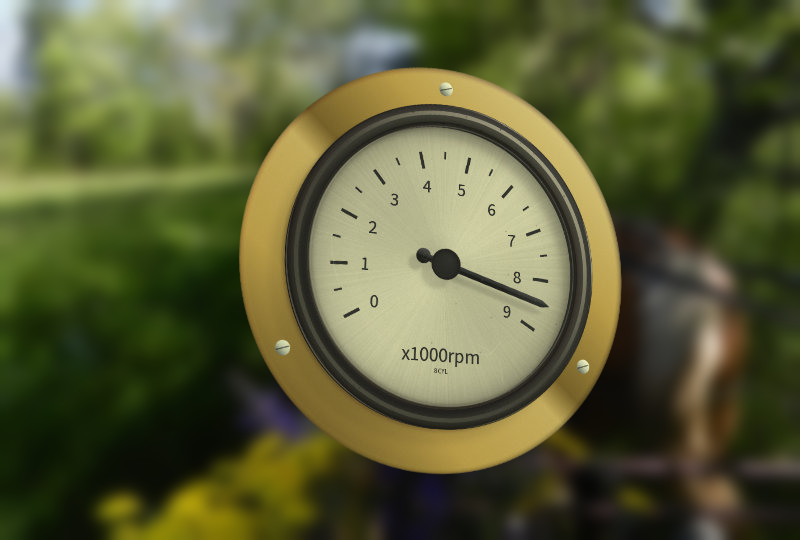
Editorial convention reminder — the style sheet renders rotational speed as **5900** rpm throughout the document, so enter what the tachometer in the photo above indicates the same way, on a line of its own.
**8500** rpm
